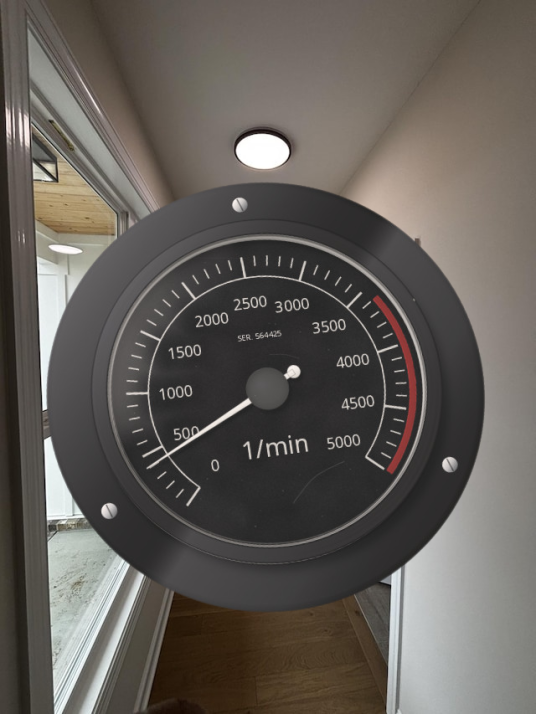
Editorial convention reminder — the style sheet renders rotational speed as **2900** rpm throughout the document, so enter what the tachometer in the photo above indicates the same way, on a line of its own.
**400** rpm
